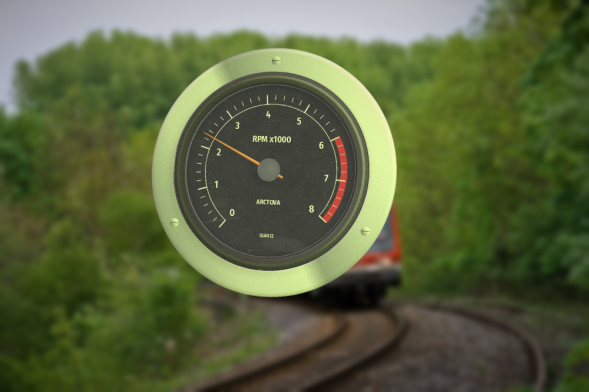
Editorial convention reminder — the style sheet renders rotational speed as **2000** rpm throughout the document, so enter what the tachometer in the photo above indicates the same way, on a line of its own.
**2300** rpm
